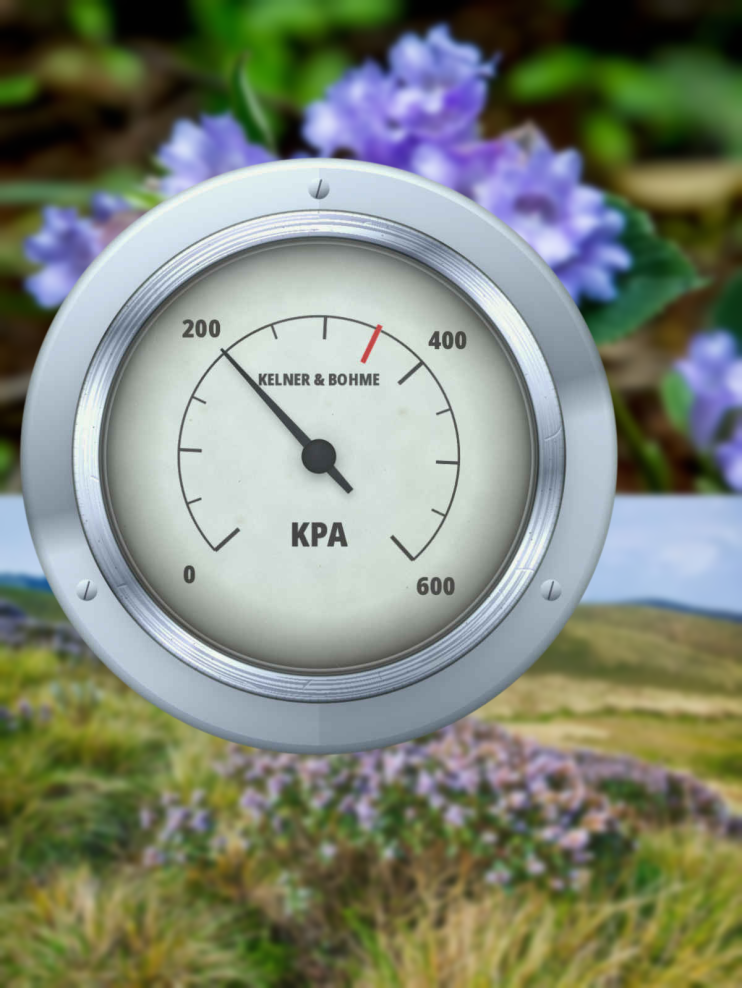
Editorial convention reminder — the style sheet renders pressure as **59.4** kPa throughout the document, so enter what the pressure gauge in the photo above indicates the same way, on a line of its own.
**200** kPa
